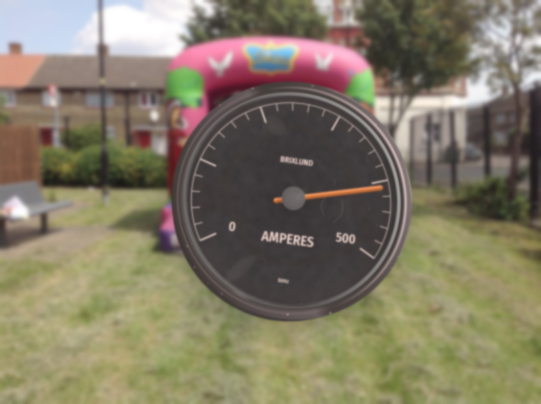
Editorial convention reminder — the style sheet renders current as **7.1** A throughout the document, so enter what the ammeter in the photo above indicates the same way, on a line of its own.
**410** A
